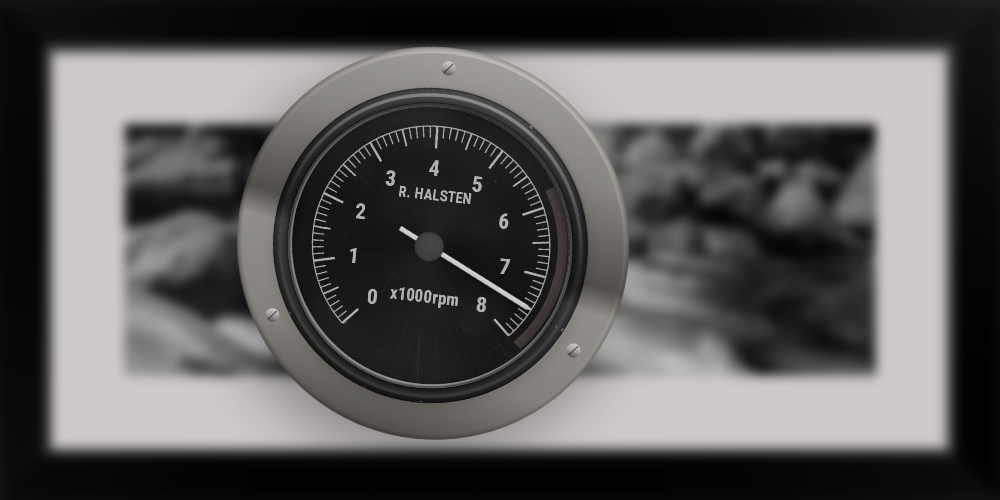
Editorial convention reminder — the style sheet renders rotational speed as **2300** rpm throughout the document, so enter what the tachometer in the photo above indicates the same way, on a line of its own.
**7500** rpm
